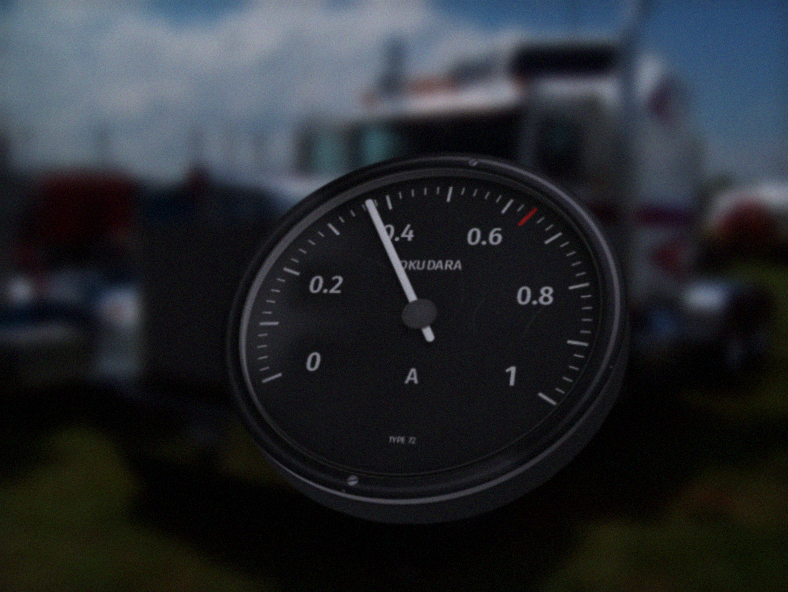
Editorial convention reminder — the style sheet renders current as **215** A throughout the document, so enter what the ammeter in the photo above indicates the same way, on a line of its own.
**0.37** A
